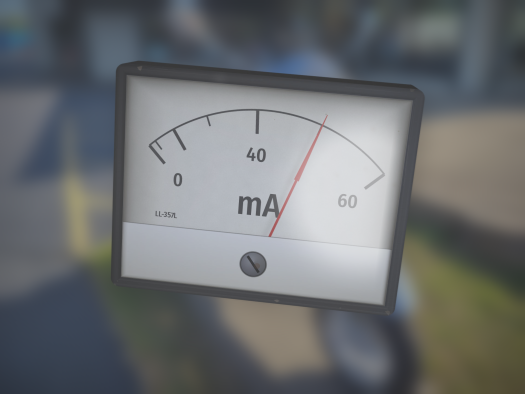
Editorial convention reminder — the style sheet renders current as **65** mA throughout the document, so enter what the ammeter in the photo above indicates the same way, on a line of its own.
**50** mA
